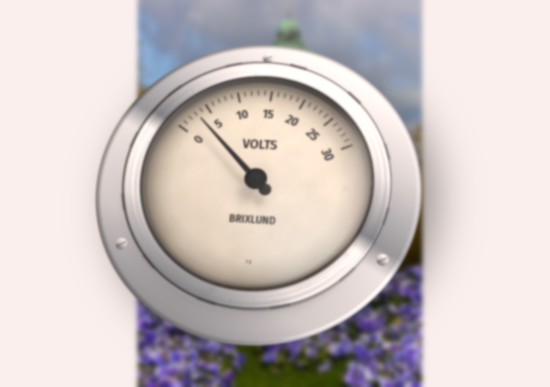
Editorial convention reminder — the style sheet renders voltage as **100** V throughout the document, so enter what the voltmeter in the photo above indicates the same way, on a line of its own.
**3** V
